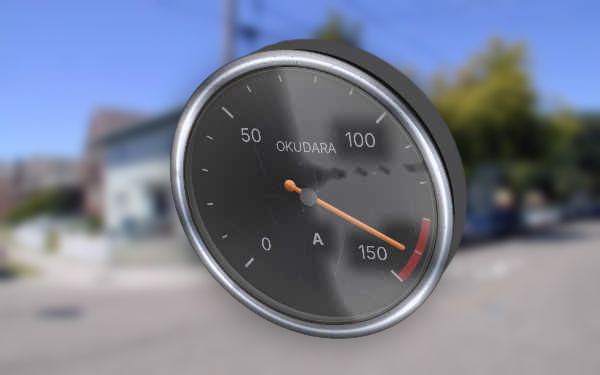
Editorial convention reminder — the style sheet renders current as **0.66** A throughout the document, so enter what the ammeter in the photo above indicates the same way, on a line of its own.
**140** A
